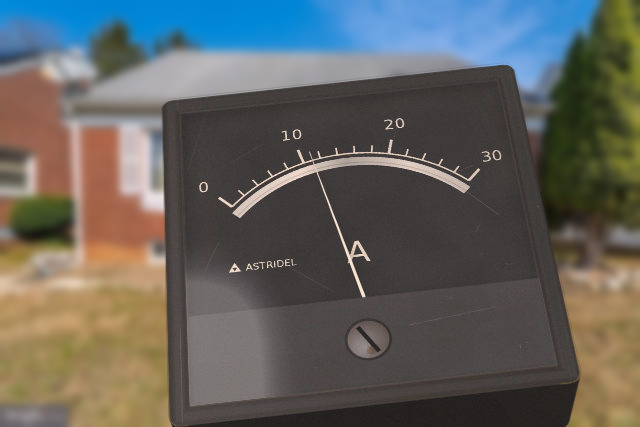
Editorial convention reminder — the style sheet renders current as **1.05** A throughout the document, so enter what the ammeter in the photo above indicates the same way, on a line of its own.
**11** A
